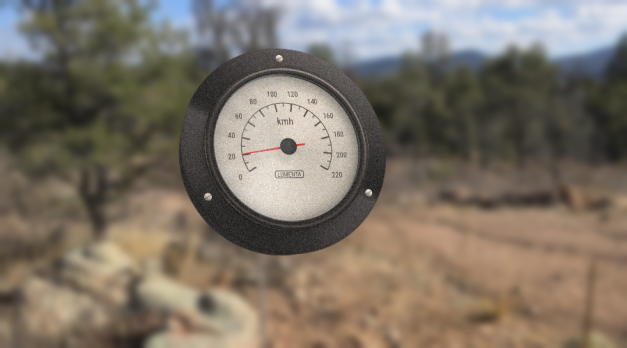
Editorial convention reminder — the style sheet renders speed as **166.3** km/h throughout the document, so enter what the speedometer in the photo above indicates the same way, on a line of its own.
**20** km/h
